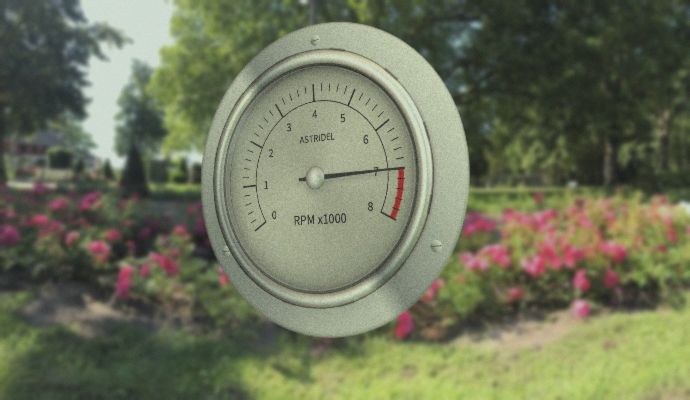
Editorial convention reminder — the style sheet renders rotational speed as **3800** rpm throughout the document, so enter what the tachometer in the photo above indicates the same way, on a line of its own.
**7000** rpm
